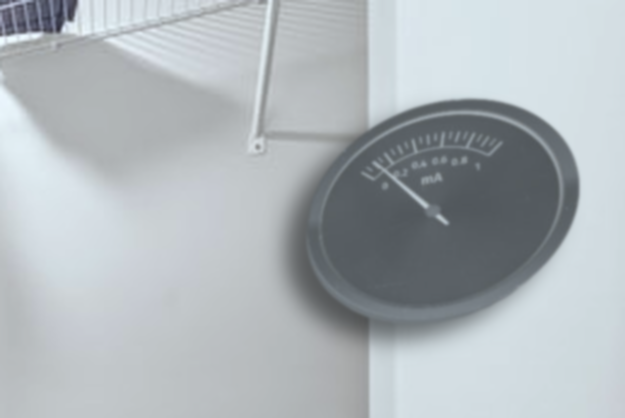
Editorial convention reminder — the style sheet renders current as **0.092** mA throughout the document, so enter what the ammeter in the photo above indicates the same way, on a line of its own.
**0.1** mA
